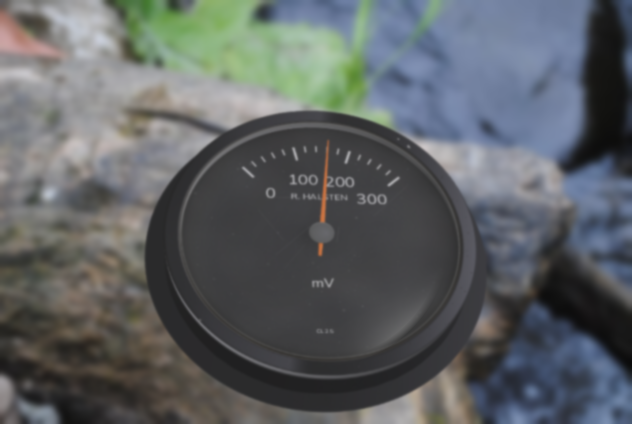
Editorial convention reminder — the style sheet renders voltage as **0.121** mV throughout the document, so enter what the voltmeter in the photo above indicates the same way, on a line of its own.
**160** mV
